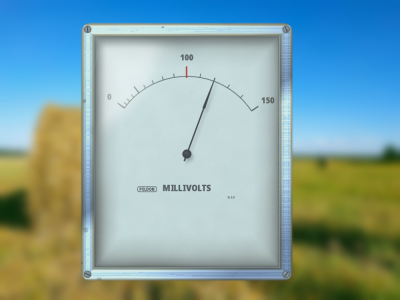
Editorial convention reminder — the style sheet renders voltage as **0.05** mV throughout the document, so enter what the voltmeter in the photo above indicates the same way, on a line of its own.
**120** mV
